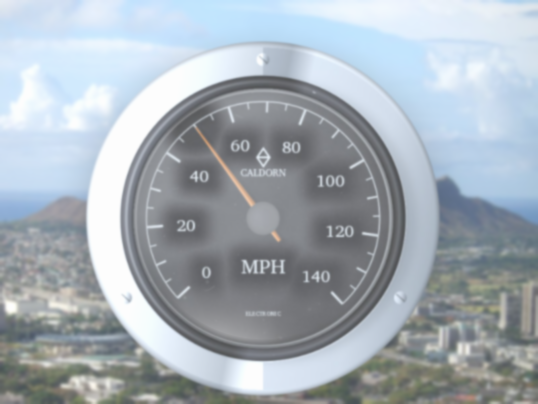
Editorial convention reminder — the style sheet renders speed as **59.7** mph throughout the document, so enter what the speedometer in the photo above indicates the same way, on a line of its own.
**50** mph
